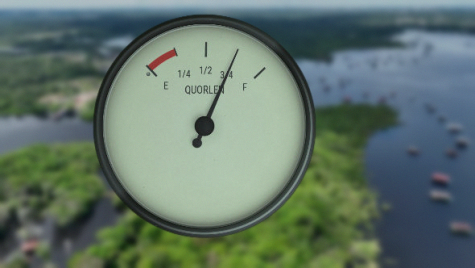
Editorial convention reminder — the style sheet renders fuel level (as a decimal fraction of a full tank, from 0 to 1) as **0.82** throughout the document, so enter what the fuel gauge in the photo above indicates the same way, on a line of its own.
**0.75**
